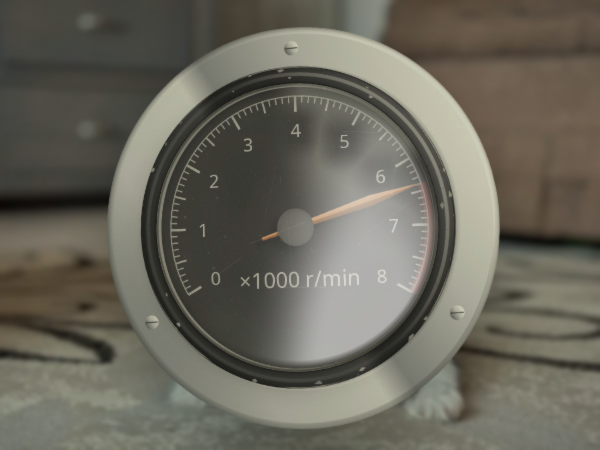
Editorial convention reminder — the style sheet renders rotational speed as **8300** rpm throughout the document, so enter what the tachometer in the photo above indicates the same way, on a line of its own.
**6400** rpm
